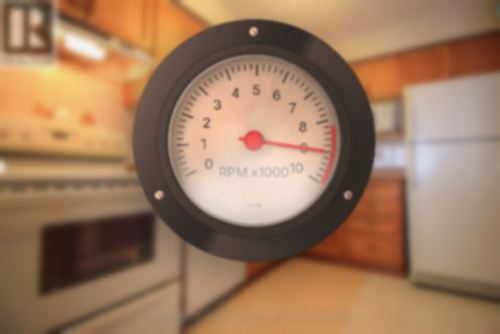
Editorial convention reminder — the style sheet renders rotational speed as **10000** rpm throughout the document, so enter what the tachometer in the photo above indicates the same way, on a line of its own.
**9000** rpm
